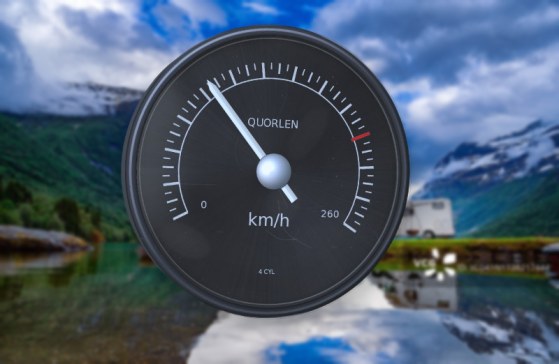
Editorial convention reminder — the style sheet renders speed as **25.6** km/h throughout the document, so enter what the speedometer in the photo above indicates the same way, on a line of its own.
**85** km/h
